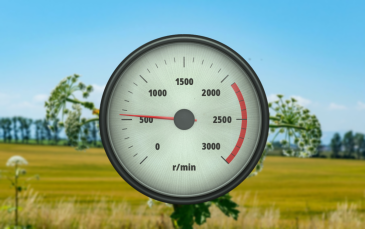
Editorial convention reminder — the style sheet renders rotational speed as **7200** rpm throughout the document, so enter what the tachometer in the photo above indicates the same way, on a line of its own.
**550** rpm
